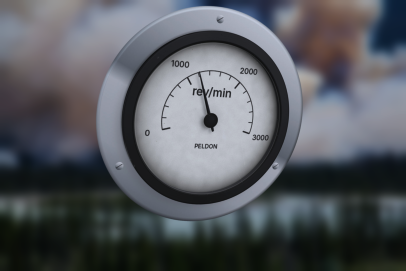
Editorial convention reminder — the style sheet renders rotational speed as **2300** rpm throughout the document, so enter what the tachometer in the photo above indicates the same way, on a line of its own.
**1200** rpm
